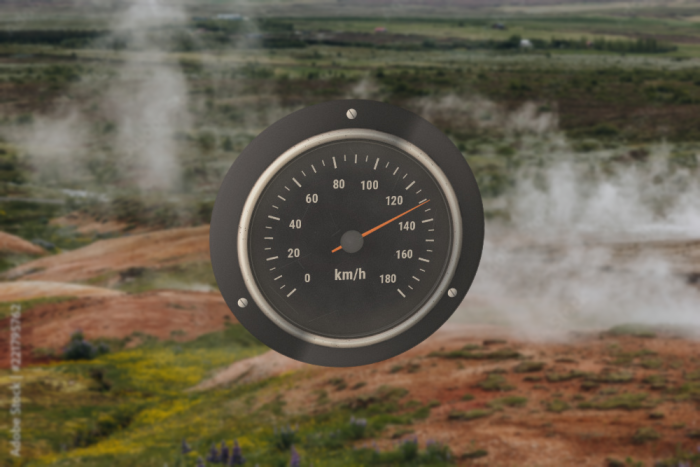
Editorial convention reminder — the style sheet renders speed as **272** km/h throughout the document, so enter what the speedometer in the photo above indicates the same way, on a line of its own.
**130** km/h
